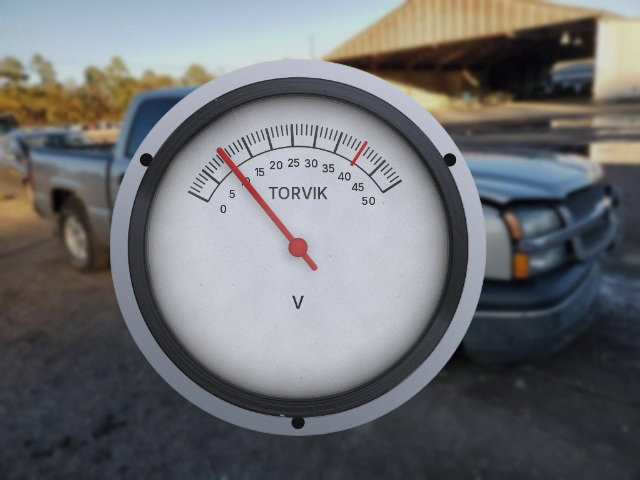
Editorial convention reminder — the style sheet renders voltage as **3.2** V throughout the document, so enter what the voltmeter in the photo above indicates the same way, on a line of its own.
**10** V
